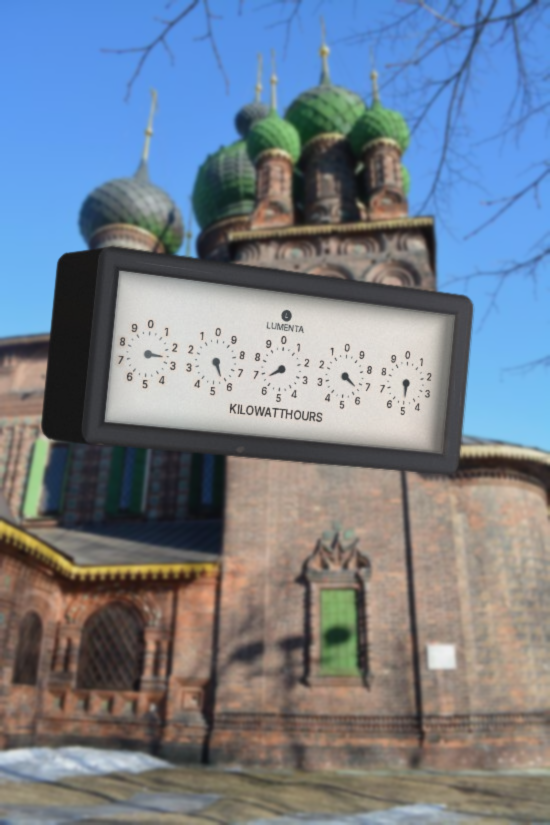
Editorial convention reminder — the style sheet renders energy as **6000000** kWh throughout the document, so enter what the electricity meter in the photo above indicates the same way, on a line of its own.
**25665** kWh
